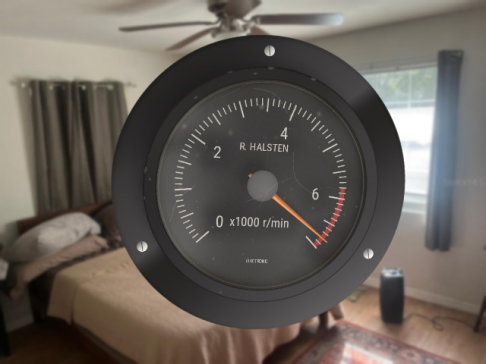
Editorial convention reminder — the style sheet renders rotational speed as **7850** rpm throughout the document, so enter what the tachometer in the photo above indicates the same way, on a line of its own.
**6800** rpm
